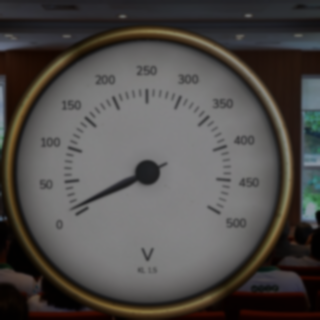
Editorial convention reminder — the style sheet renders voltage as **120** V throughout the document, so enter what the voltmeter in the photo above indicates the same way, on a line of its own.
**10** V
